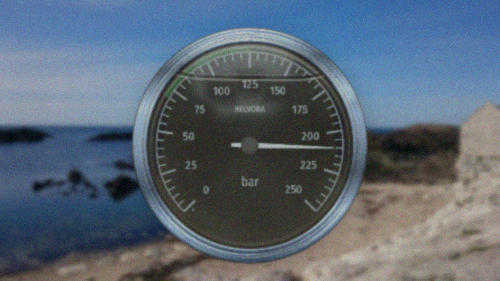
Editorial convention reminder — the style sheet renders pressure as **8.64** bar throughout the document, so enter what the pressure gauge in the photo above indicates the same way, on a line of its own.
**210** bar
